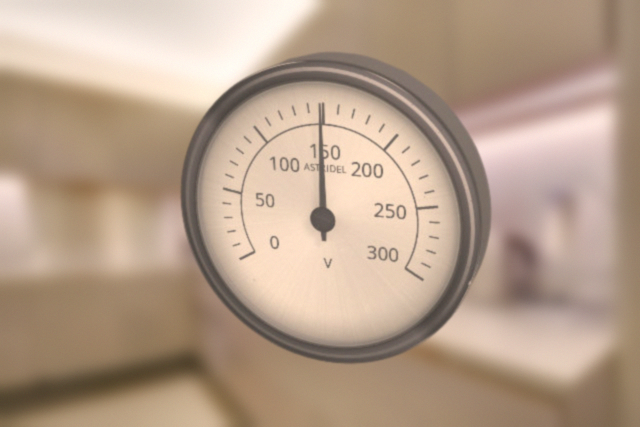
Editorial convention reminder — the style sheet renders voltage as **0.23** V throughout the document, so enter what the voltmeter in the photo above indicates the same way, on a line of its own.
**150** V
